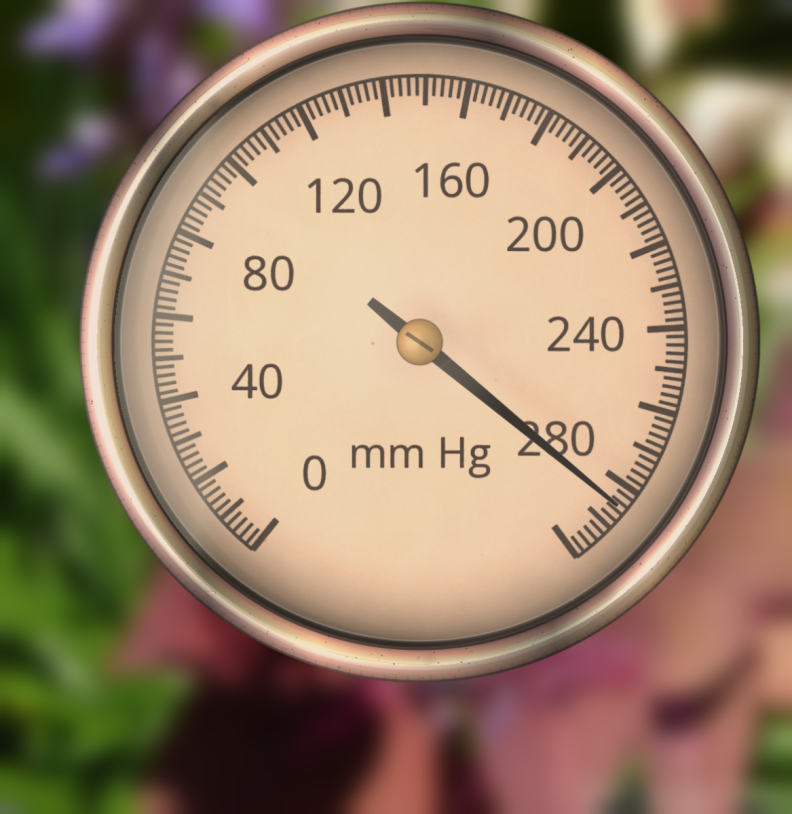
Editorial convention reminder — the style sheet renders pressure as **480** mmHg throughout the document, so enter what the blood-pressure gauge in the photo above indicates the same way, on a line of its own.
**285** mmHg
